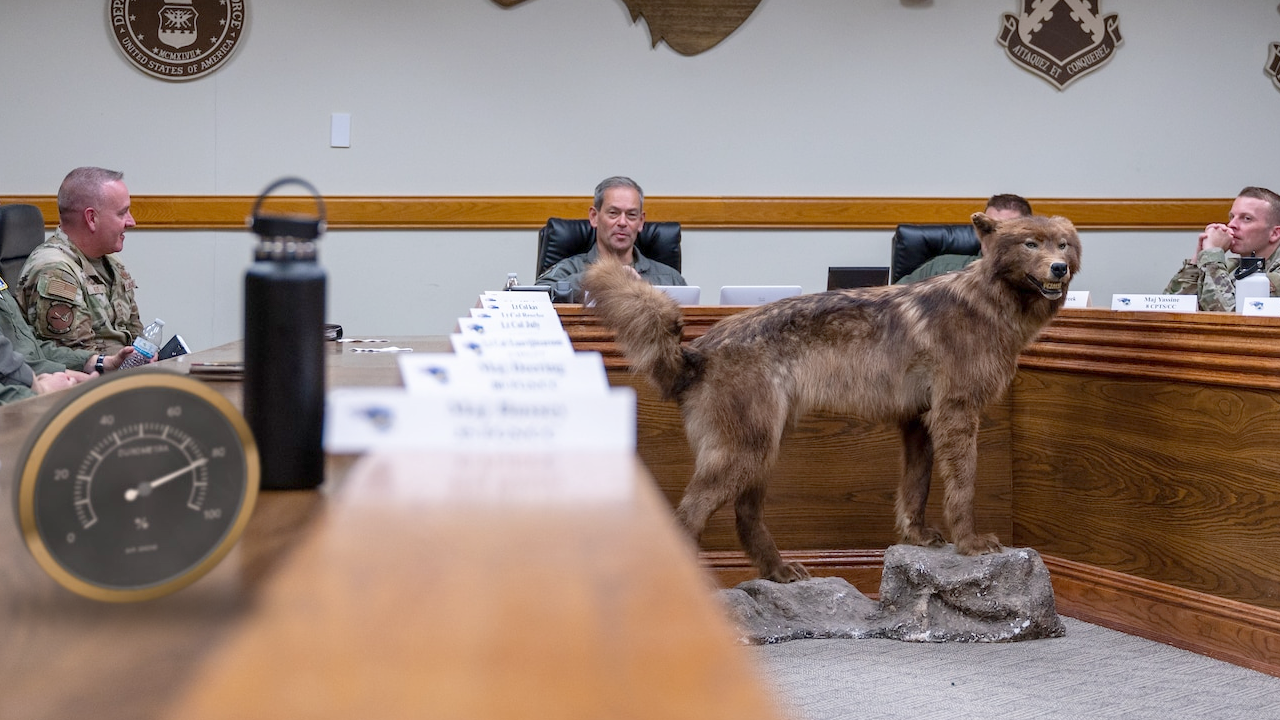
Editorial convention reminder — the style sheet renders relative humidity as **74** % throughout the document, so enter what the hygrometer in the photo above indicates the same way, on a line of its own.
**80** %
